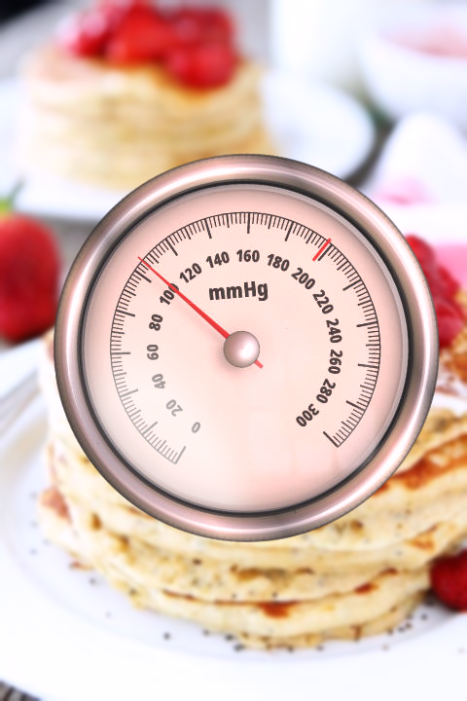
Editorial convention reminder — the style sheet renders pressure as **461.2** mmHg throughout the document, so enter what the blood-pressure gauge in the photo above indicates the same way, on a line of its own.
**106** mmHg
